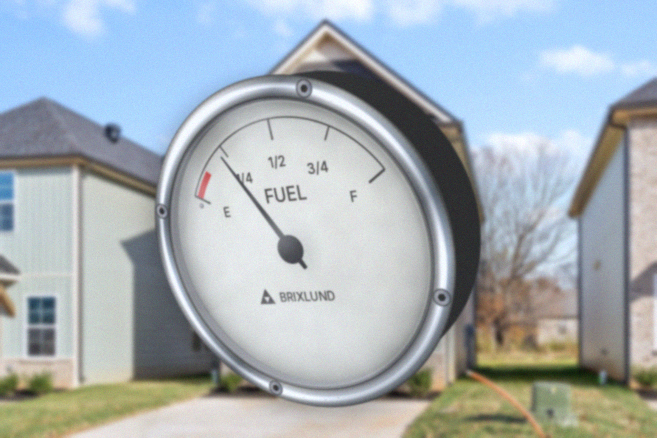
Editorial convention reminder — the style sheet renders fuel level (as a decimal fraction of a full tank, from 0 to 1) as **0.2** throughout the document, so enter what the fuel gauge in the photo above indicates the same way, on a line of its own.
**0.25**
